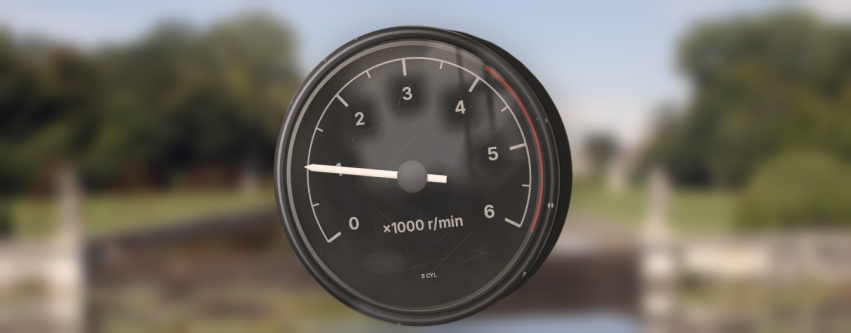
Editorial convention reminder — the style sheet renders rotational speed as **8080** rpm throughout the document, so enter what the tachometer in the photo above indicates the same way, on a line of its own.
**1000** rpm
